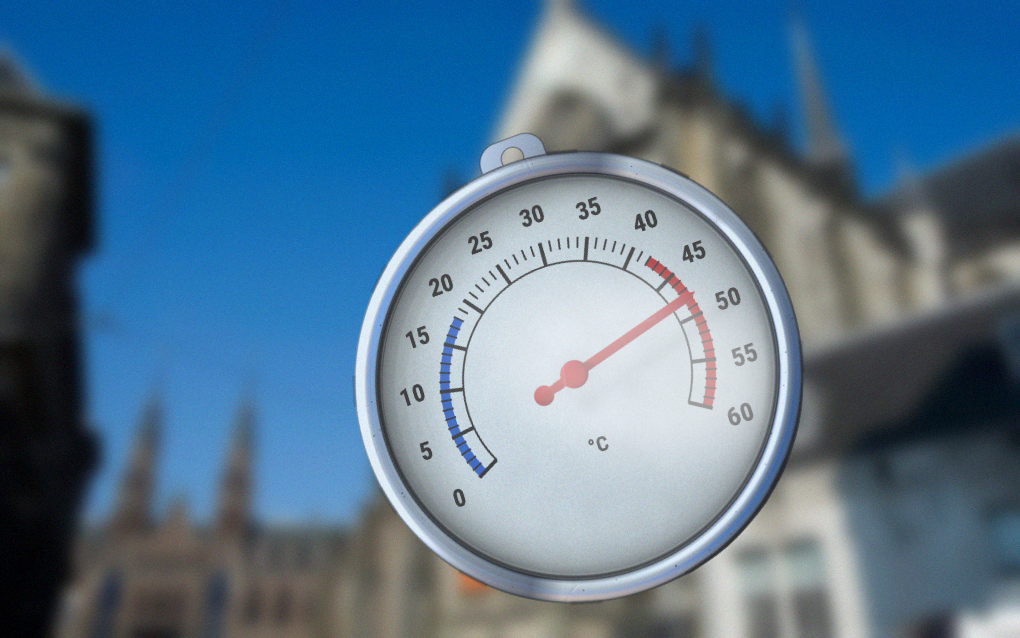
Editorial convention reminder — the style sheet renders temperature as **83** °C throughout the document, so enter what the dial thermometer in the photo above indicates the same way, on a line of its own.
**48** °C
